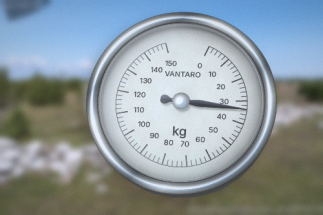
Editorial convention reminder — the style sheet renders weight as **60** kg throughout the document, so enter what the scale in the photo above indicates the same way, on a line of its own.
**34** kg
